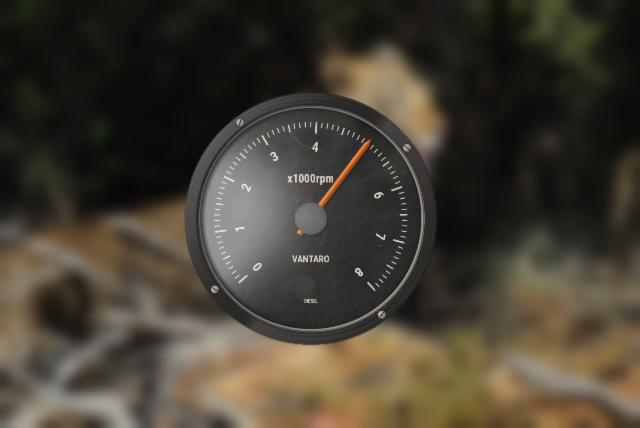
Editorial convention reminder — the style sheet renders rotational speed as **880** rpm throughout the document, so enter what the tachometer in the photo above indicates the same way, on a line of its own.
**5000** rpm
